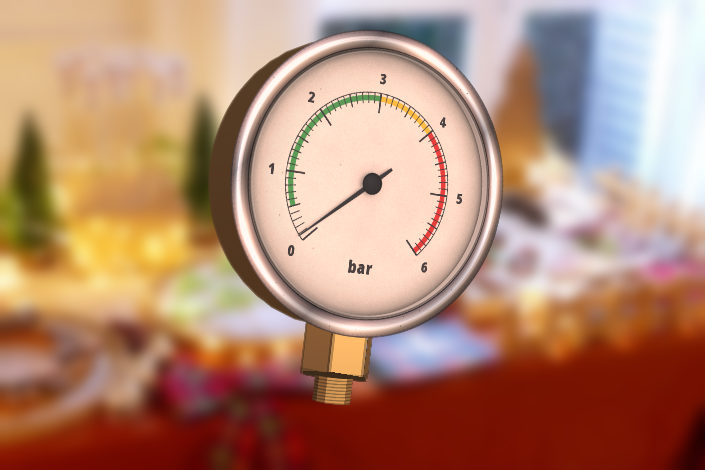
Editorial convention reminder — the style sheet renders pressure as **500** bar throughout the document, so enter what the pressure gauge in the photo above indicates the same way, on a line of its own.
**0.1** bar
